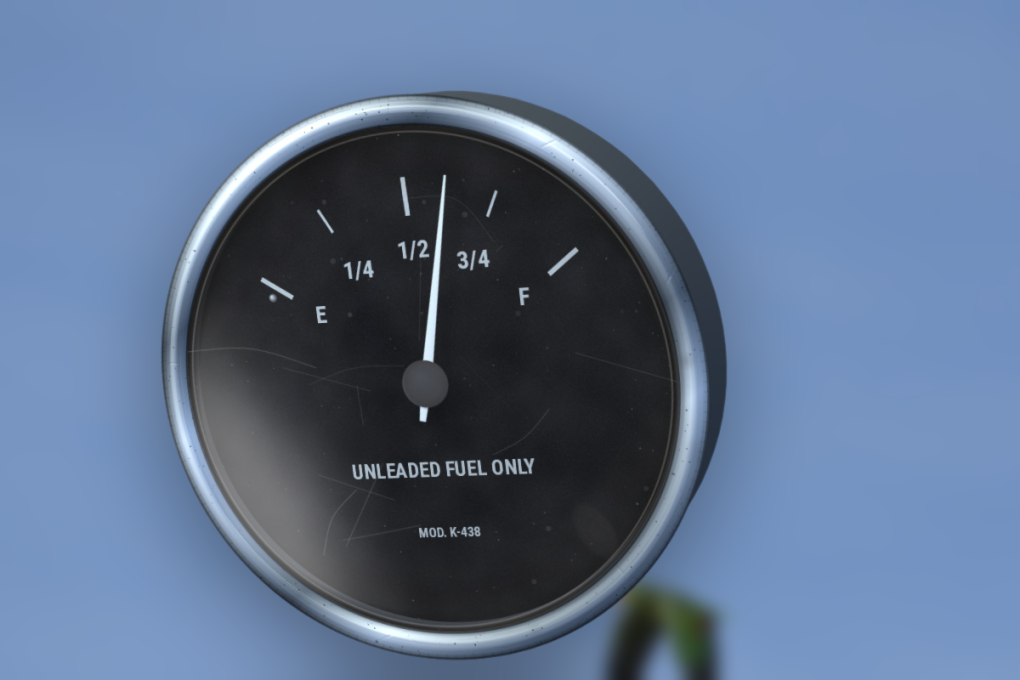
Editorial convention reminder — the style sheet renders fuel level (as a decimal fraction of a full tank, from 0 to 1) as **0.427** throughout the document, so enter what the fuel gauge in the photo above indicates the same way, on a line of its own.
**0.625**
